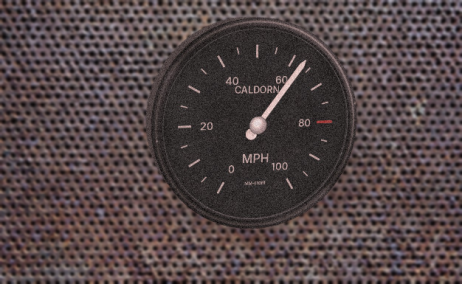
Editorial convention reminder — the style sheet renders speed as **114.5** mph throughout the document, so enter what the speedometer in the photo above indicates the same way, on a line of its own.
**62.5** mph
